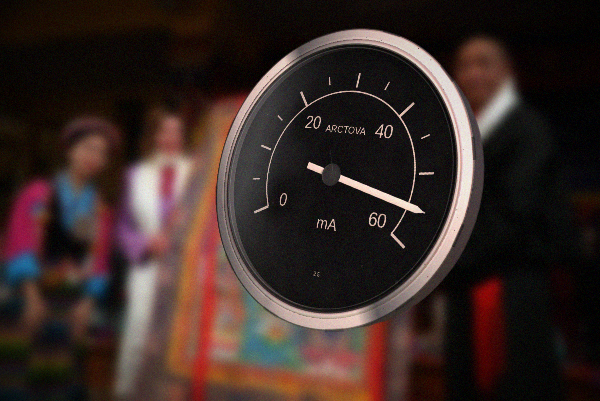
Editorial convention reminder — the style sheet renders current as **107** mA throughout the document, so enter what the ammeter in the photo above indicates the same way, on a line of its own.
**55** mA
